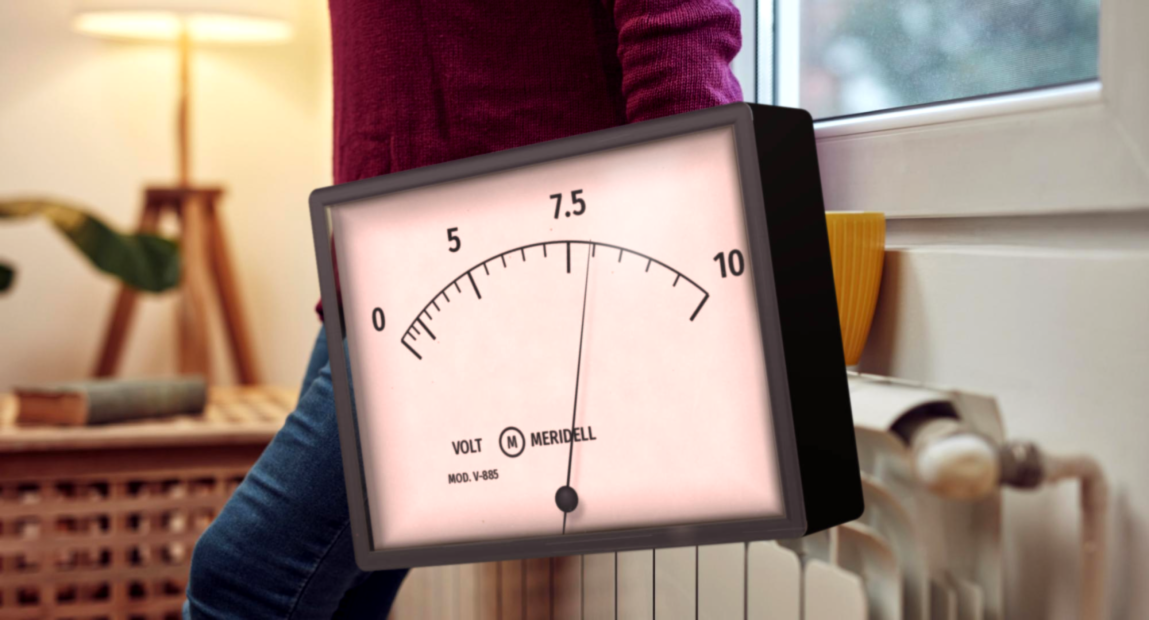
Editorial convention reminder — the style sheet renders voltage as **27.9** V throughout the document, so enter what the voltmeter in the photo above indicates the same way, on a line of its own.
**8** V
